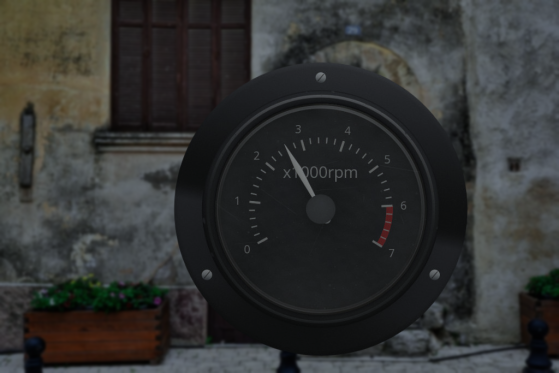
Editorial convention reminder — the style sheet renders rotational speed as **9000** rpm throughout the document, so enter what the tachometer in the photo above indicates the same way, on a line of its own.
**2600** rpm
